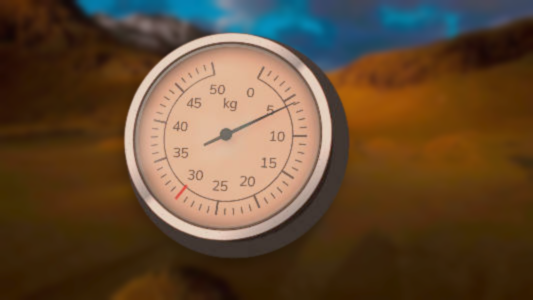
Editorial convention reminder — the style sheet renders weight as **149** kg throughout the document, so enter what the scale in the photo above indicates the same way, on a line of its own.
**6** kg
